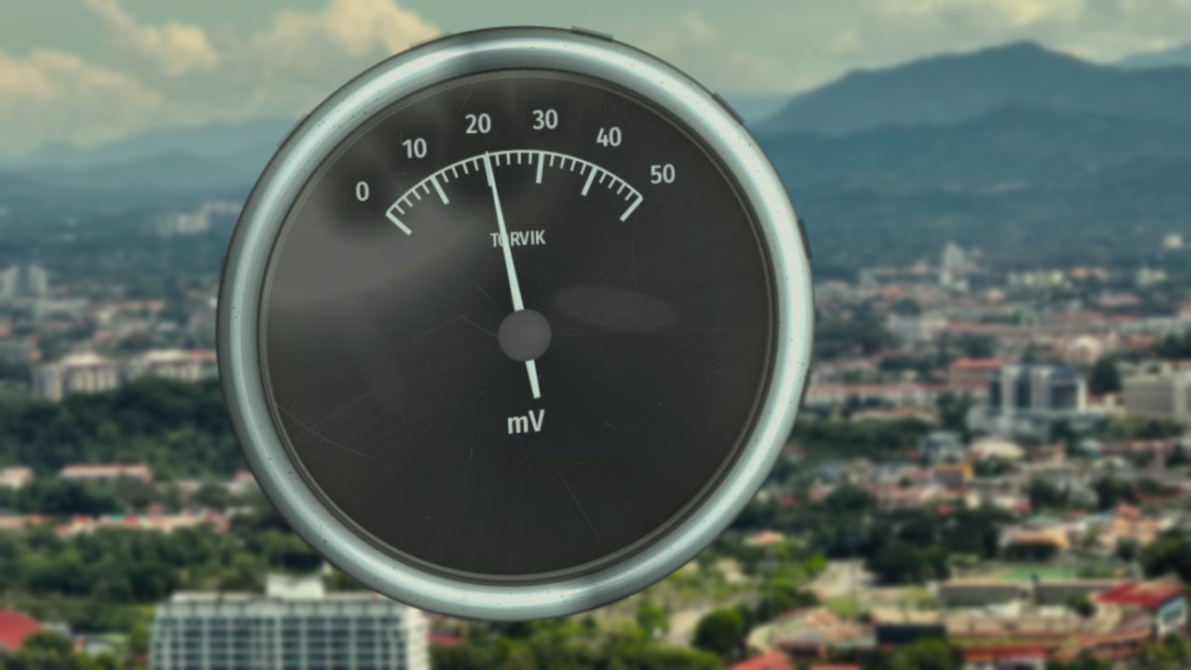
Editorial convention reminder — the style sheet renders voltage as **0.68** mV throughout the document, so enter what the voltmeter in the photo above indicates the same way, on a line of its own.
**20** mV
